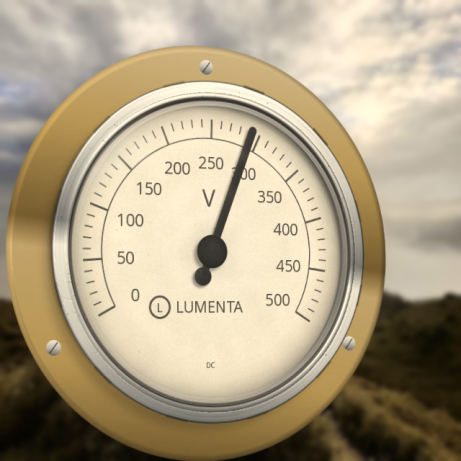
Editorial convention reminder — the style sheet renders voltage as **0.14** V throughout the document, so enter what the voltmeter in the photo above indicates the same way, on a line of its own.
**290** V
